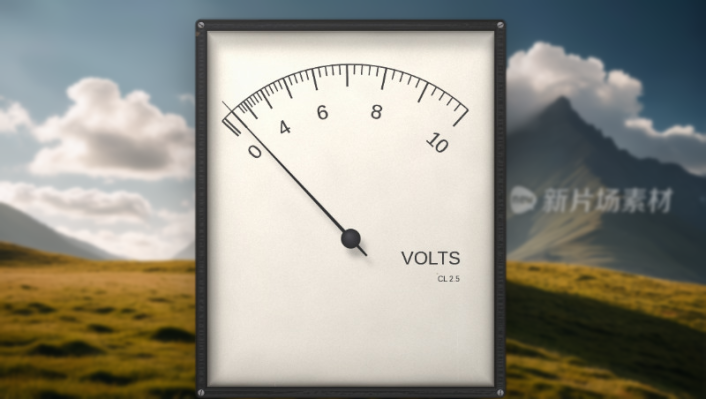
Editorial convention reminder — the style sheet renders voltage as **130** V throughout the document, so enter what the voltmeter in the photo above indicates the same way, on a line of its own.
**2** V
